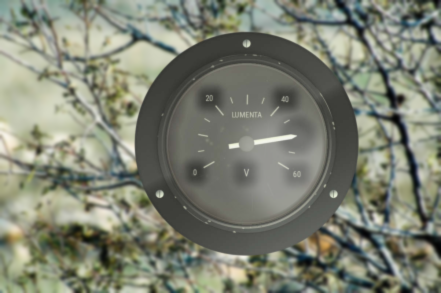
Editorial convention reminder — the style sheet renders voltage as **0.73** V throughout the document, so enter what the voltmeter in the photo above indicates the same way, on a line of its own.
**50** V
